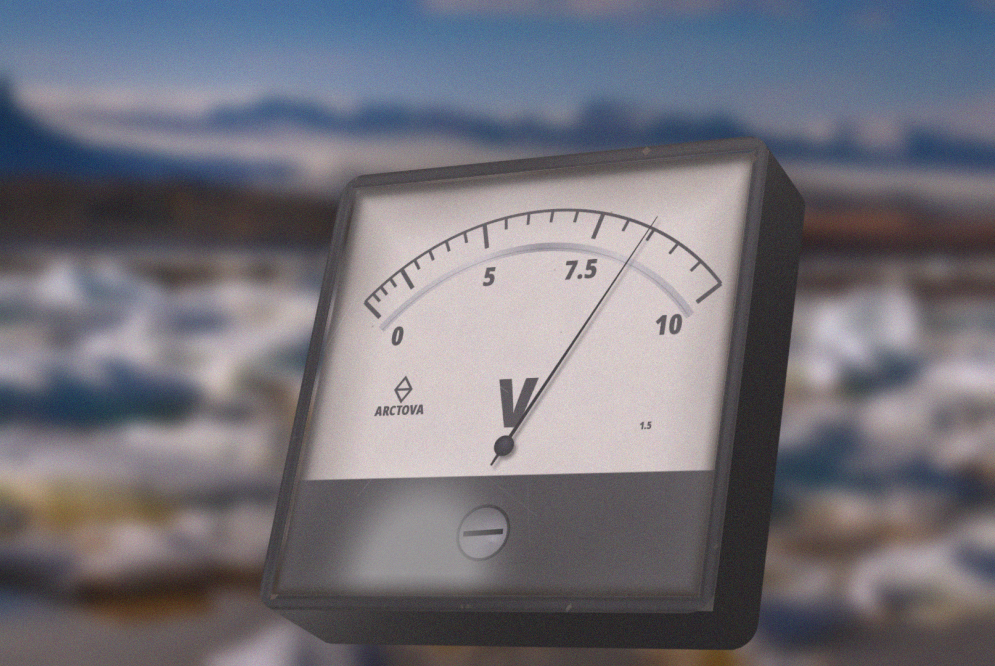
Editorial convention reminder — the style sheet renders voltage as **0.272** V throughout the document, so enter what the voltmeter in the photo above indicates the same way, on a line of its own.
**8.5** V
